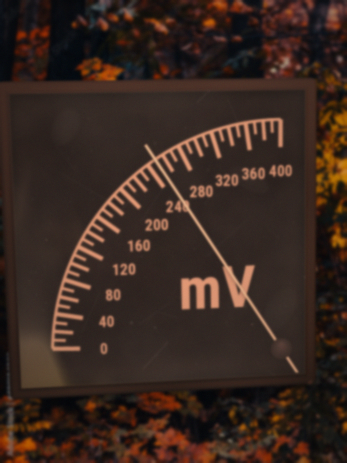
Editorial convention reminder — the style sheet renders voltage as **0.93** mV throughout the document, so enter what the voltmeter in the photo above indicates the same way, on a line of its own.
**250** mV
